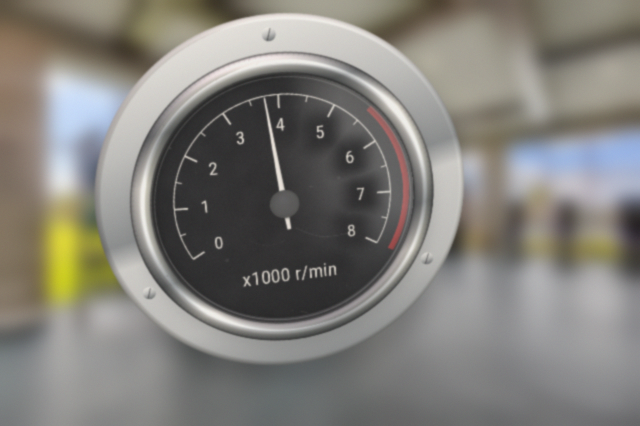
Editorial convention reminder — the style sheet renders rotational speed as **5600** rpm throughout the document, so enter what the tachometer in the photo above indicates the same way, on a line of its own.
**3750** rpm
